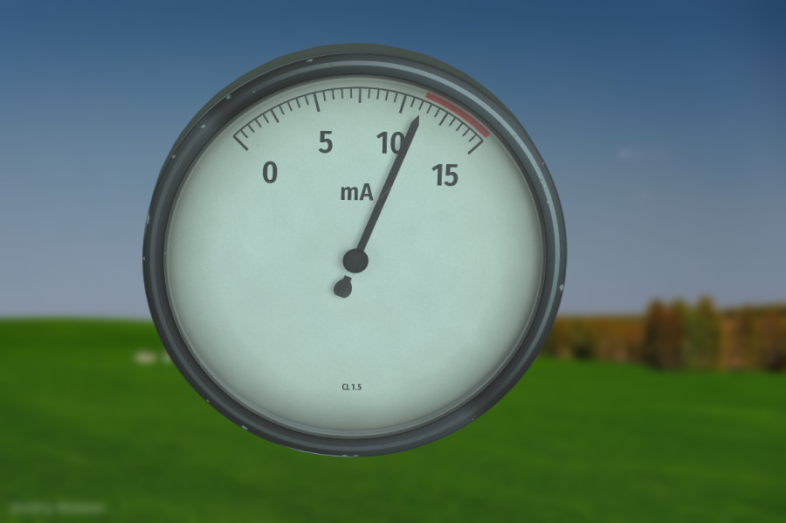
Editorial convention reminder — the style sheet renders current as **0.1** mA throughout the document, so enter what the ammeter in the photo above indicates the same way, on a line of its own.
**11** mA
